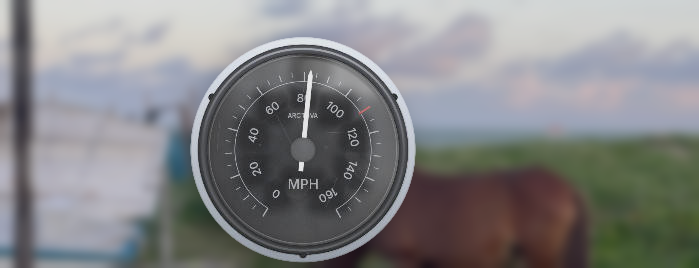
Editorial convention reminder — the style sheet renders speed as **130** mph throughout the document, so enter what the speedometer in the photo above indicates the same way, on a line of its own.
**82.5** mph
